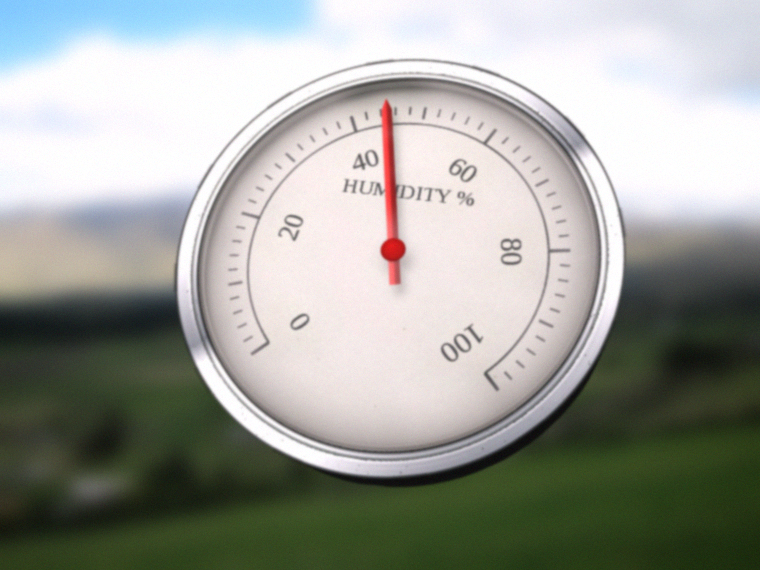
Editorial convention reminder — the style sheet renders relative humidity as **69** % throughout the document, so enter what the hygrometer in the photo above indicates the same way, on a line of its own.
**45** %
